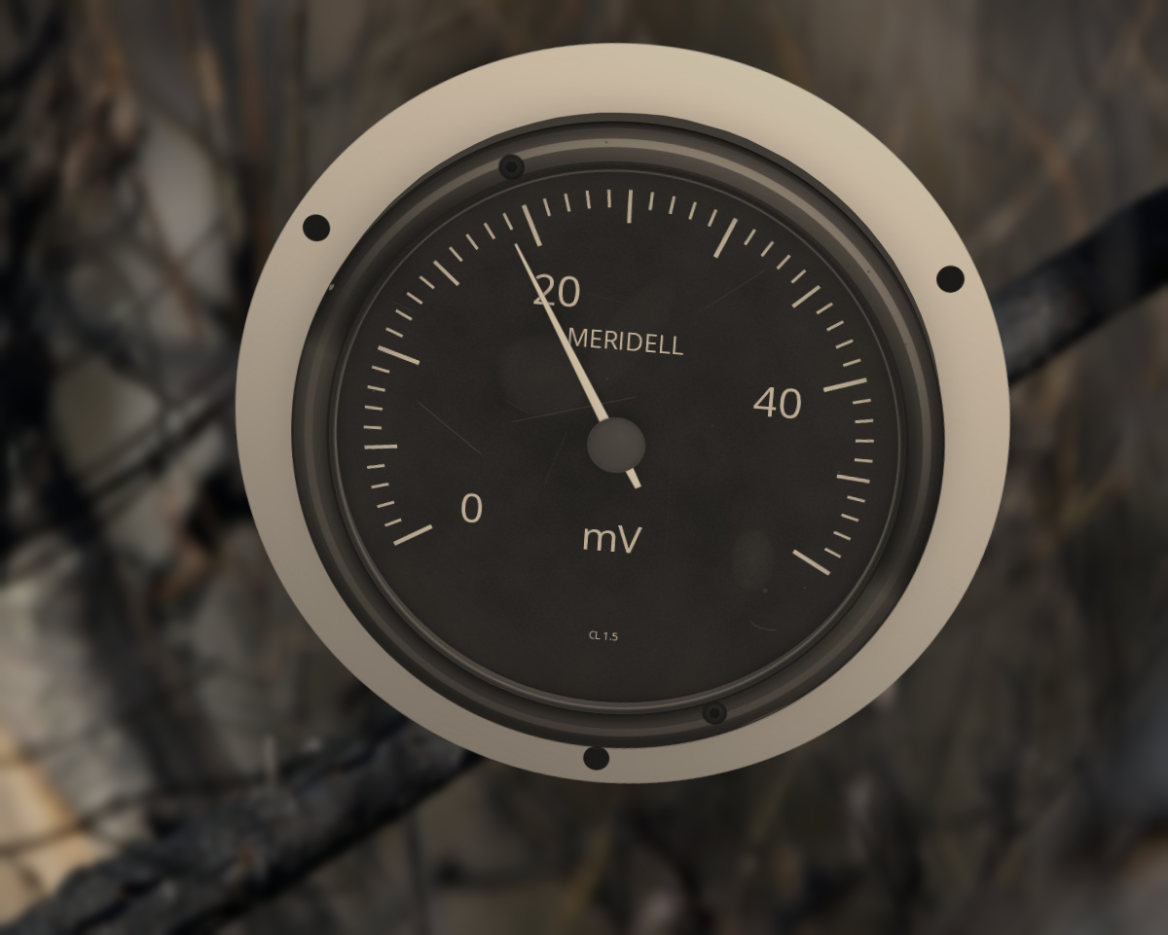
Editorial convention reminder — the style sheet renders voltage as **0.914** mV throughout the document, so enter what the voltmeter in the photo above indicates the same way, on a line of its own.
**19** mV
